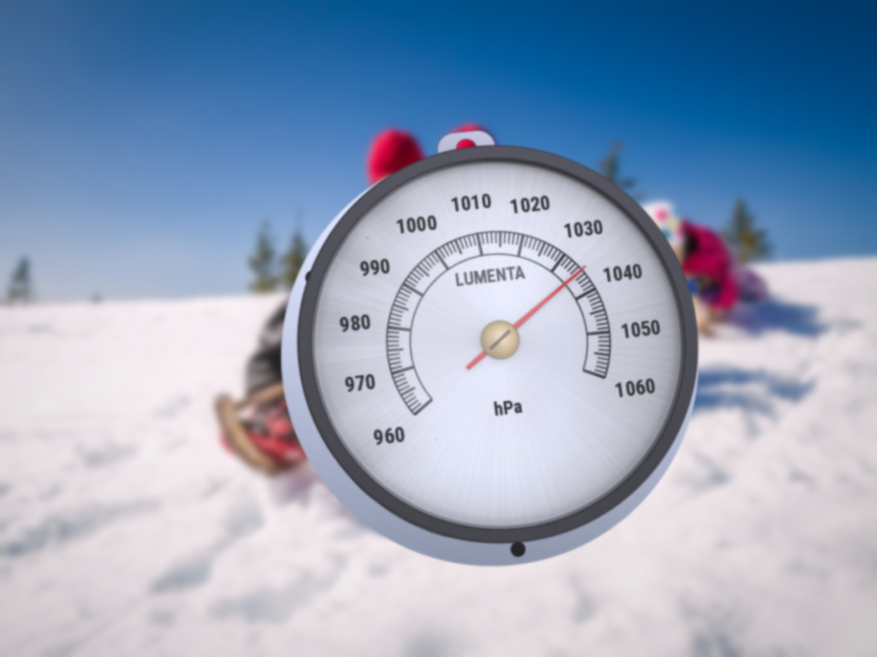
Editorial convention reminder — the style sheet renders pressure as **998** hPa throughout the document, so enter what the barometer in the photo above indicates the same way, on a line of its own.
**1035** hPa
